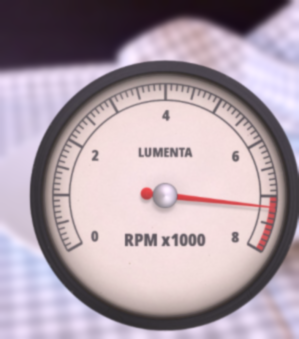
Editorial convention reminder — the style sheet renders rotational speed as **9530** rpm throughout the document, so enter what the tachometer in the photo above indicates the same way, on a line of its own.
**7200** rpm
